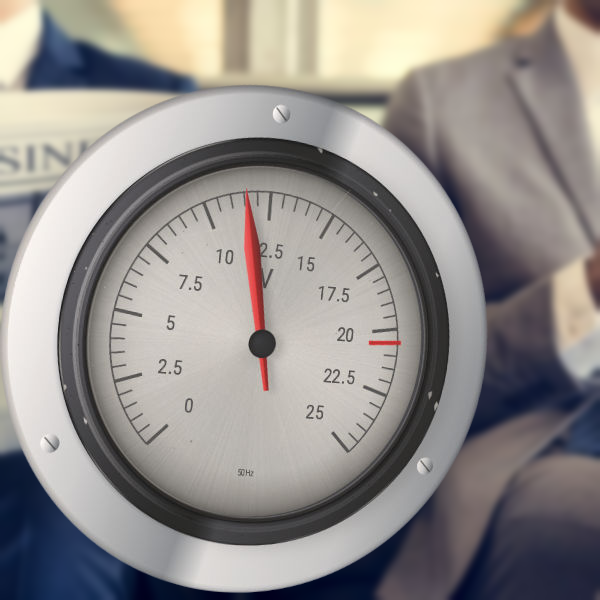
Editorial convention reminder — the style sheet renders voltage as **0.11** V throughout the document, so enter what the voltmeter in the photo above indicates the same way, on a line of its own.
**11.5** V
